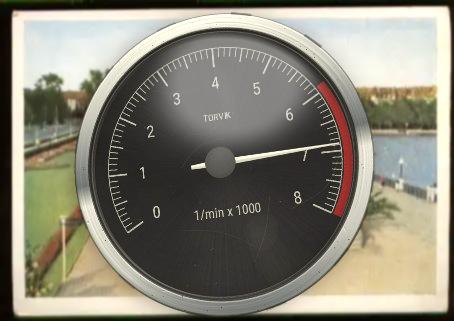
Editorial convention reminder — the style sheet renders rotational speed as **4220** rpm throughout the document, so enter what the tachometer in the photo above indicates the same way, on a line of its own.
**6900** rpm
